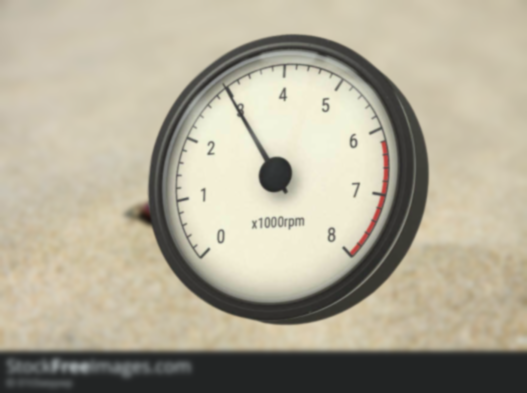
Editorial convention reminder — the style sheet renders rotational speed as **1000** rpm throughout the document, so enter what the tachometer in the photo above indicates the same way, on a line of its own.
**3000** rpm
